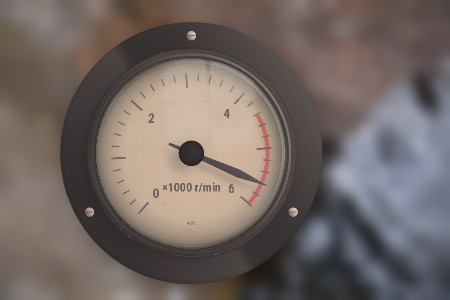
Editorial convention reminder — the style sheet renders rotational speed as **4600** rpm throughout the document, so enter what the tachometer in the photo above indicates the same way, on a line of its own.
**5600** rpm
